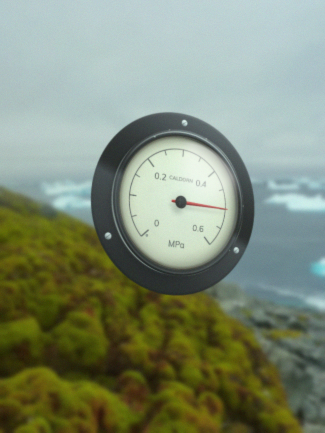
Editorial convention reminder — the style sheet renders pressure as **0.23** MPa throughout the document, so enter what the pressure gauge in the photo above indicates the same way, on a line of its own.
**0.5** MPa
